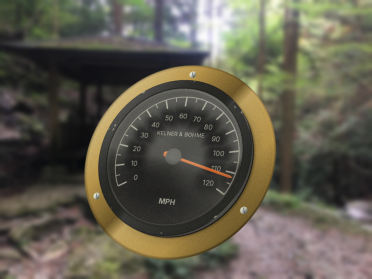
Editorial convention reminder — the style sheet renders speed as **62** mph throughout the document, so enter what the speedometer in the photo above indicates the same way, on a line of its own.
**112.5** mph
